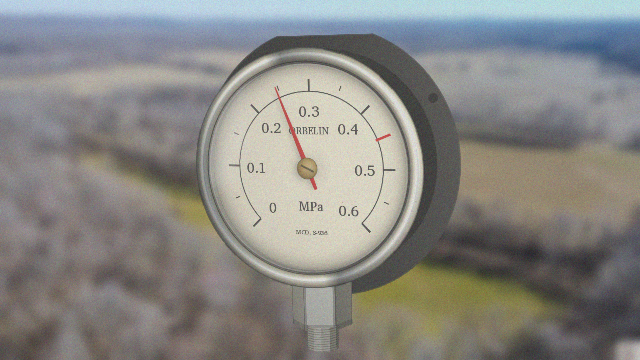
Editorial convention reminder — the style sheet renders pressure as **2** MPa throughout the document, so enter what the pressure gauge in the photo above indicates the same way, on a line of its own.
**0.25** MPa
